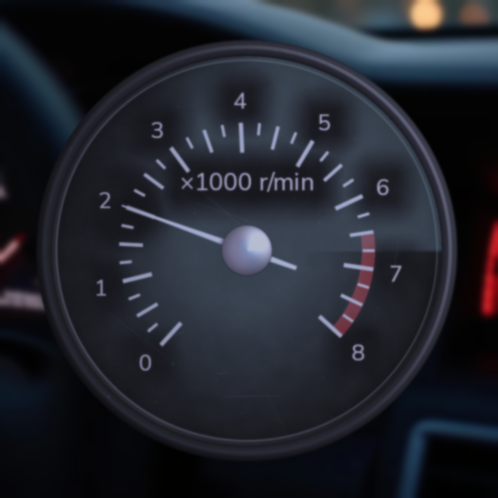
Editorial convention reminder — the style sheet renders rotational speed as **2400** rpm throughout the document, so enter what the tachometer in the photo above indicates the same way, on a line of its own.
**2000** rpm
